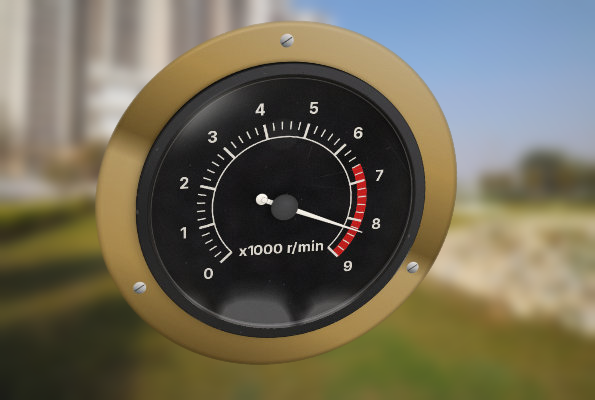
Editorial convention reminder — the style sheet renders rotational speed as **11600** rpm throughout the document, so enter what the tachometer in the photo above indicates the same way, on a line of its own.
**8200** rpm
